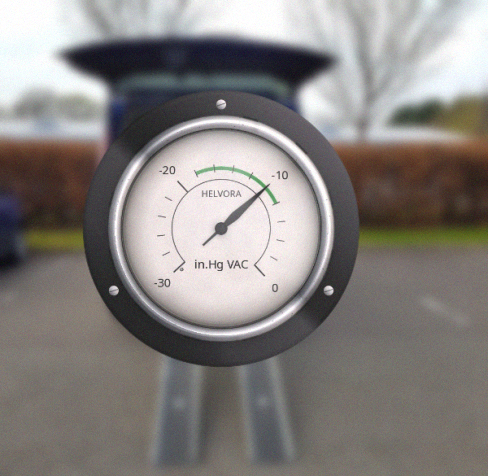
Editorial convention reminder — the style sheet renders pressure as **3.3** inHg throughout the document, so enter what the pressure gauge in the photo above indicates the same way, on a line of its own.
**-10** inHg
